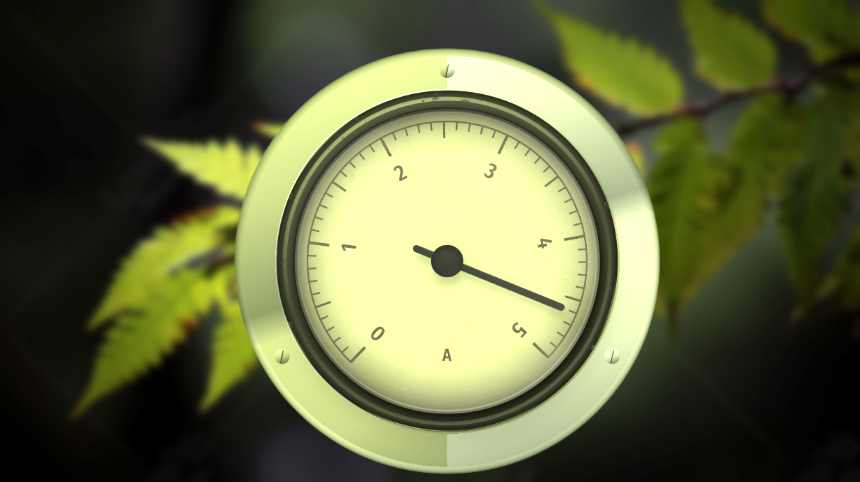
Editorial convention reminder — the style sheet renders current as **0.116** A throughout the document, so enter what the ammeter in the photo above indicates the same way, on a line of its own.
**4.6** A
